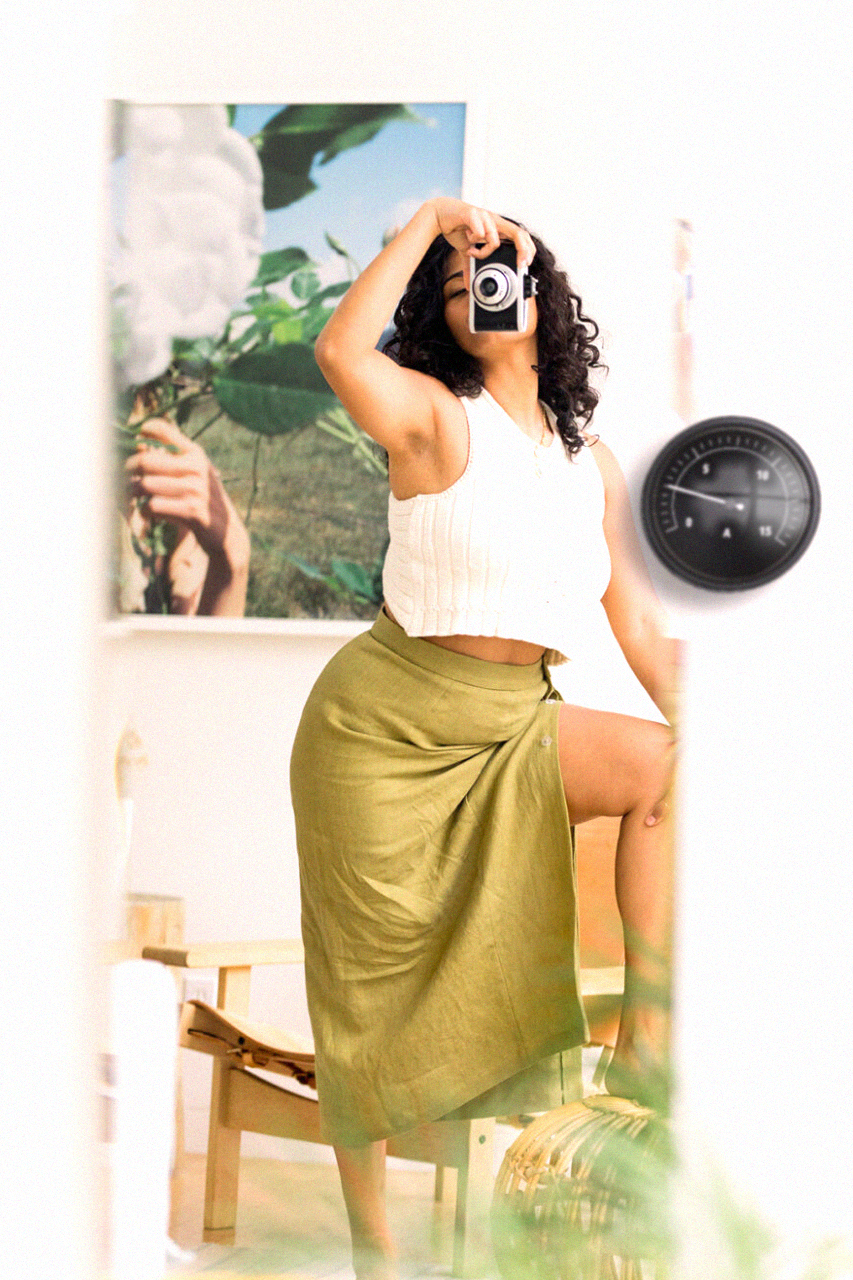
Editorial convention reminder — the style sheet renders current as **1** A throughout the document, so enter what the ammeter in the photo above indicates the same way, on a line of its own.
**2.5** A
